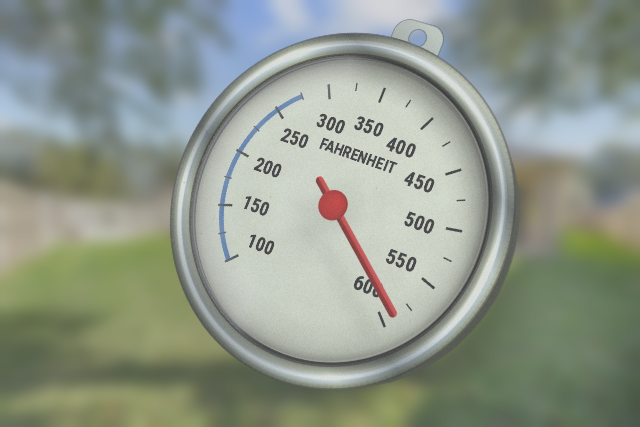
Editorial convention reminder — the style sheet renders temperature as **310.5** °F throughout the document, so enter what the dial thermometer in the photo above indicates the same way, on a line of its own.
**587.5** °F
